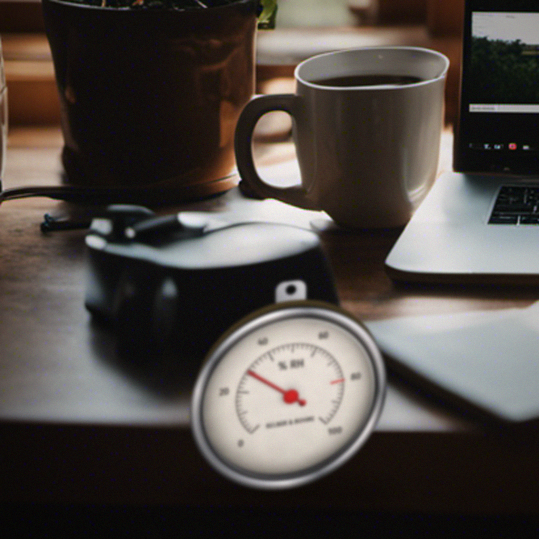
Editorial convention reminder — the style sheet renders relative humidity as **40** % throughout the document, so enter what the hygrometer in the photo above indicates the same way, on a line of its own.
**30** %
